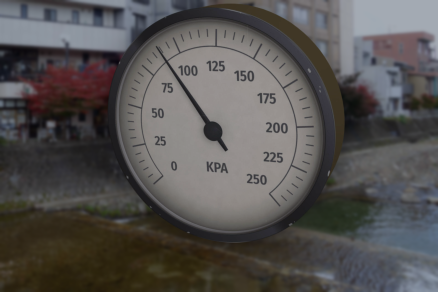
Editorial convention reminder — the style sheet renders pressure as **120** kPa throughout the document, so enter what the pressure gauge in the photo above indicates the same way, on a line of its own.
**90** kPa
